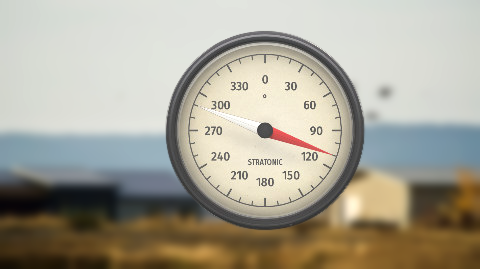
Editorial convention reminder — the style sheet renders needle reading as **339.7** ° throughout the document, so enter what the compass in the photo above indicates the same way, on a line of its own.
**110** °
